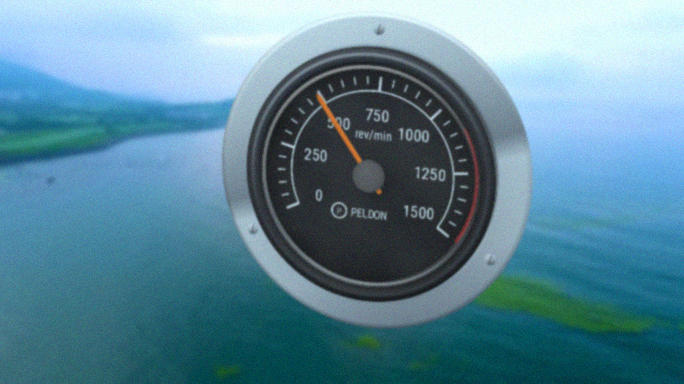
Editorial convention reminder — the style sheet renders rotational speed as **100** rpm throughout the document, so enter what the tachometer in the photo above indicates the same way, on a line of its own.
**500** rpm
